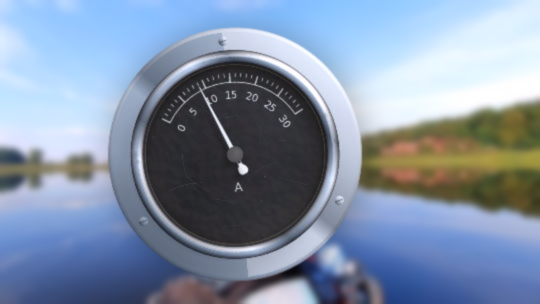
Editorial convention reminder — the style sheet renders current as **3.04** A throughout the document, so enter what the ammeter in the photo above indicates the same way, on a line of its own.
**9** A
